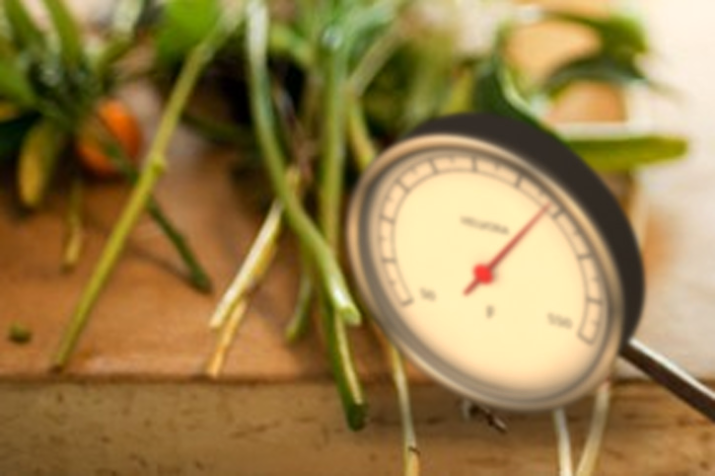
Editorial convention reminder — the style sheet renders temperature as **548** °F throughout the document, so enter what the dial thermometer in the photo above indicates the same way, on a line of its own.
**387.5** °F
